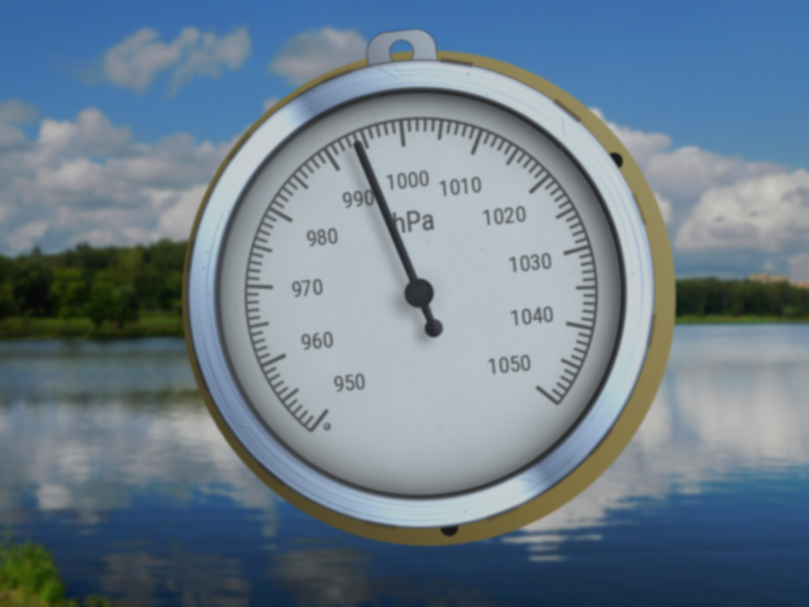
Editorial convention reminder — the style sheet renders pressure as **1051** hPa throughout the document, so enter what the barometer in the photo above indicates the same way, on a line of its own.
**994** hPa
